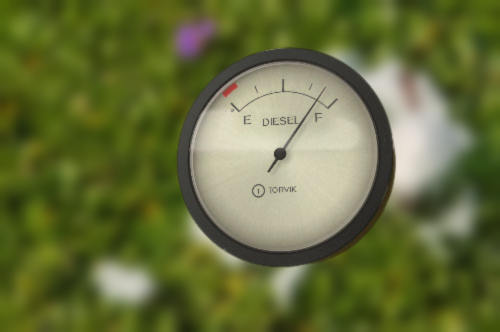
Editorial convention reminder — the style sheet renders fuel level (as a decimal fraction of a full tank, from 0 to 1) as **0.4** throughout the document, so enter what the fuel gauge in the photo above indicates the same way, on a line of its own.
**0.875**
